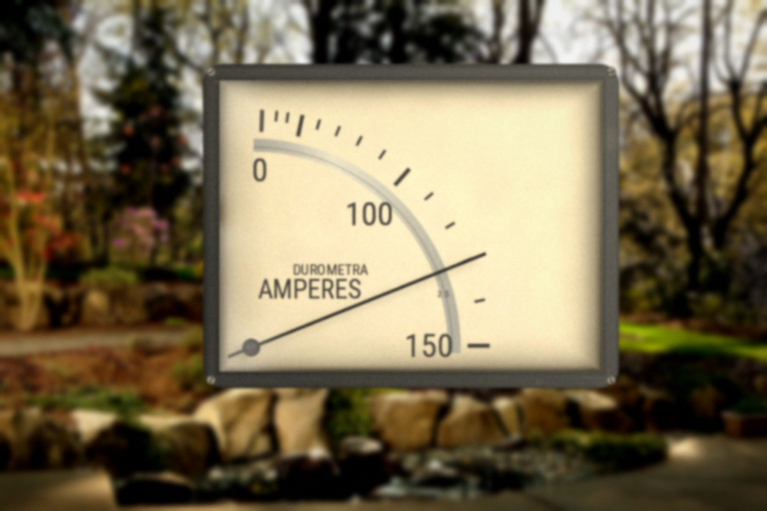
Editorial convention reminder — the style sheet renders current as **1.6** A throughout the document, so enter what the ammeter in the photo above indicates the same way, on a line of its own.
**130** A
